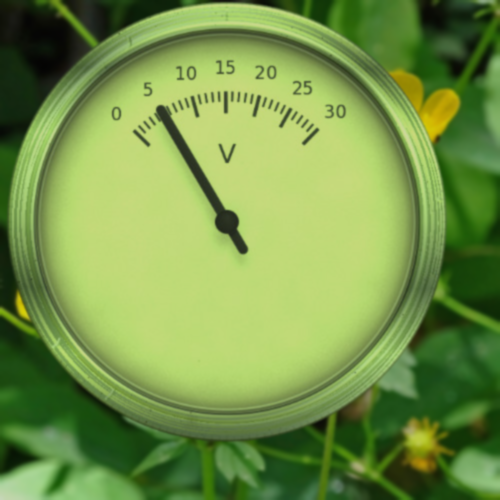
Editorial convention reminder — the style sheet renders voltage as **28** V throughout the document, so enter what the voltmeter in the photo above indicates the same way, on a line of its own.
**5** V
